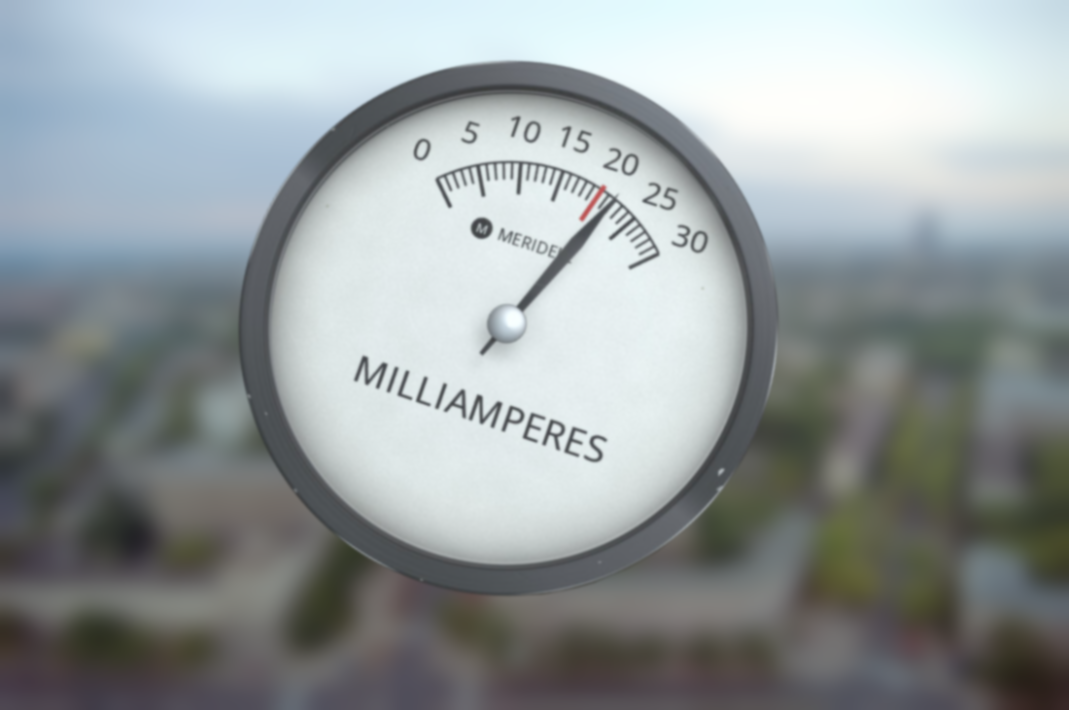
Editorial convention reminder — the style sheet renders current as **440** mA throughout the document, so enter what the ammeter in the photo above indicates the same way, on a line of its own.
**22** mA
